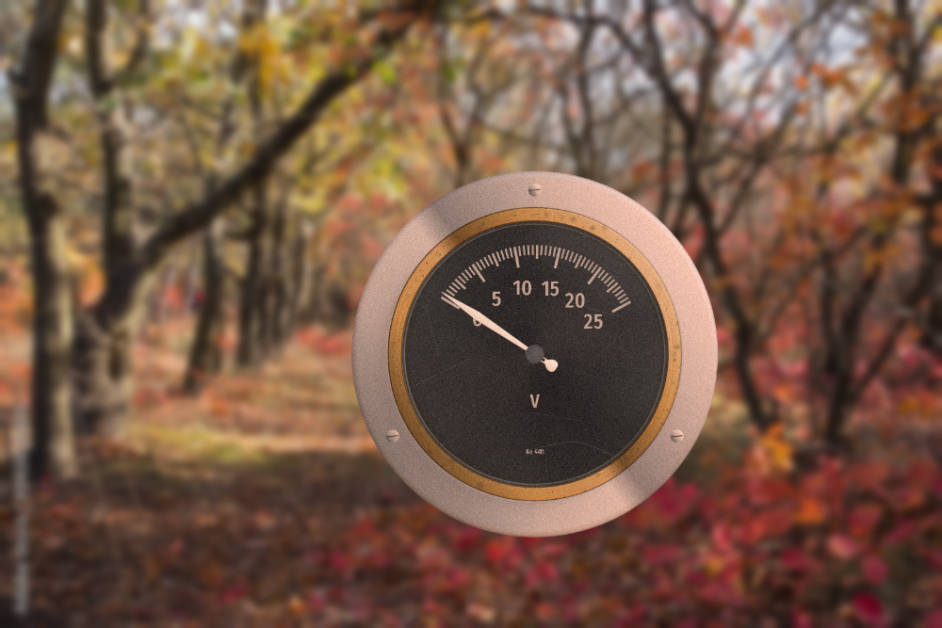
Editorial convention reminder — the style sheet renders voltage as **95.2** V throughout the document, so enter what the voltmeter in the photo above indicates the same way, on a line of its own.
**0.5** V
